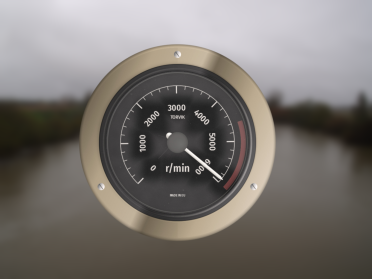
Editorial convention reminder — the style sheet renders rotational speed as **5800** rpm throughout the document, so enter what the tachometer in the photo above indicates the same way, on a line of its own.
**5900** rpm
